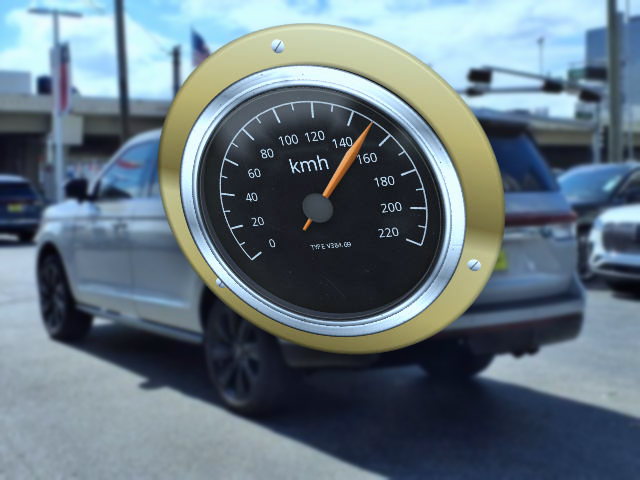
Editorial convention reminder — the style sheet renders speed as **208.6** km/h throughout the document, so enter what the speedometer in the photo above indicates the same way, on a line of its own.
**150** km/h
